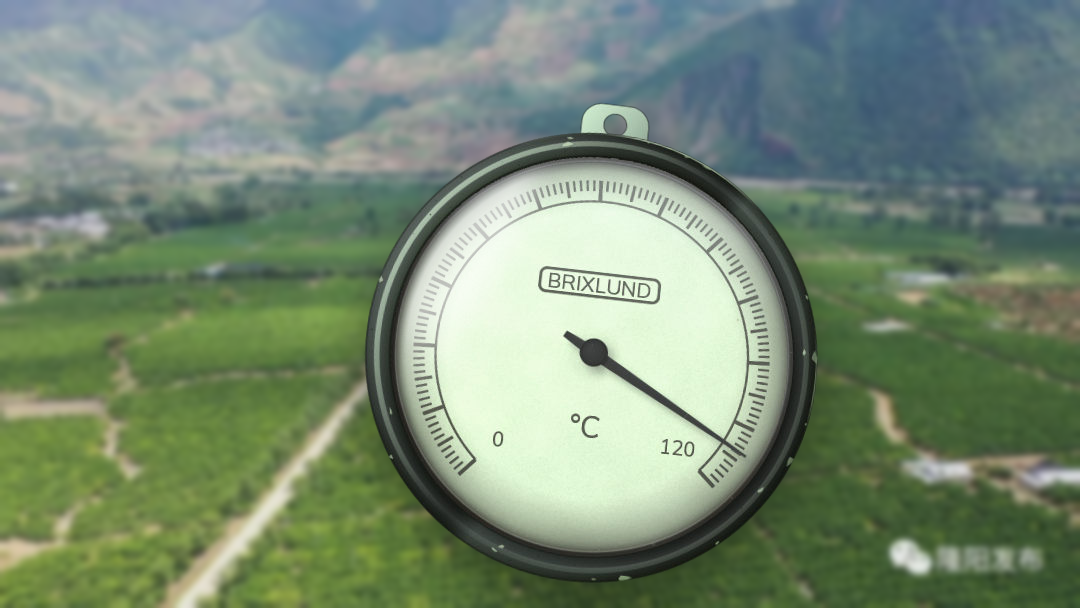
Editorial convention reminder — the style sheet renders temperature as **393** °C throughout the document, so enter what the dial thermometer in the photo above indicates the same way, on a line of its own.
**114** °C
